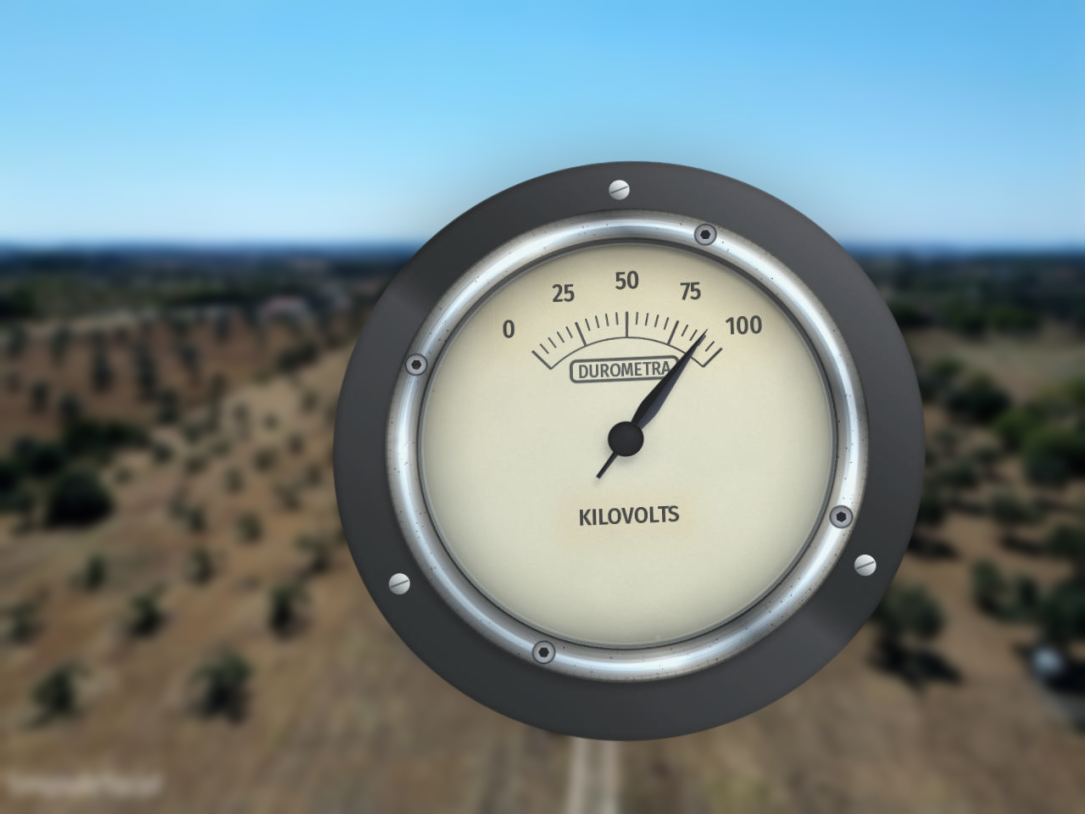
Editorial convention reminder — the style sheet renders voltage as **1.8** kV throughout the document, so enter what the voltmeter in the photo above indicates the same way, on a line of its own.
**90** kV
